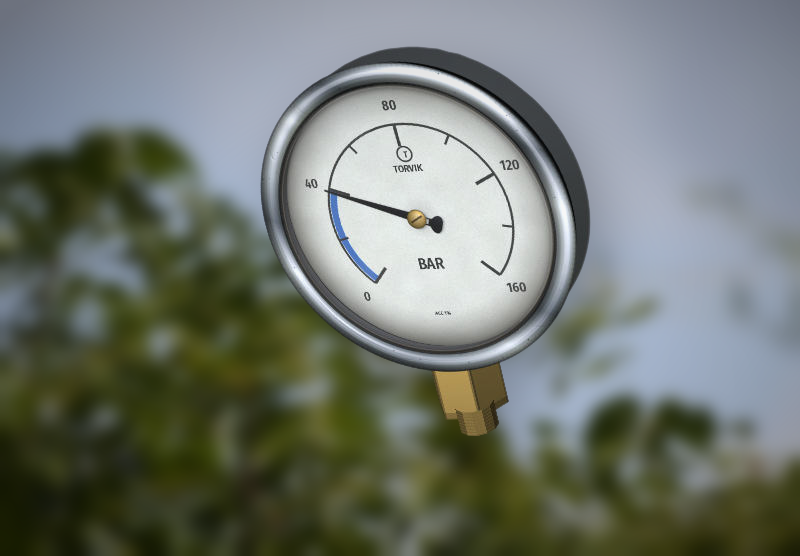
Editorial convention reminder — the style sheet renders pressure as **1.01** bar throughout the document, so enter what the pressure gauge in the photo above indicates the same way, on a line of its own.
**40** bar
